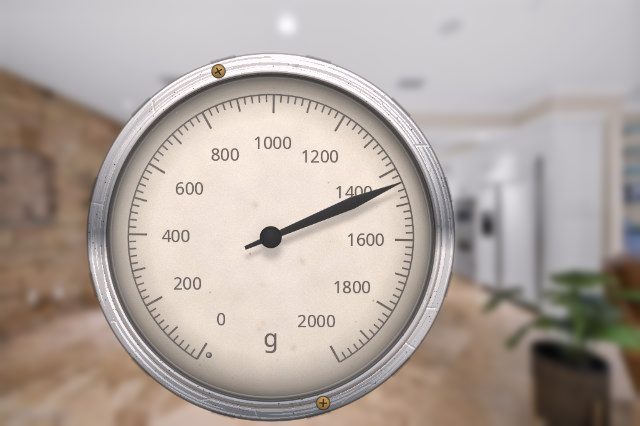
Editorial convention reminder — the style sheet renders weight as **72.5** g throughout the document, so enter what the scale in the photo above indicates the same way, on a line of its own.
**1440** g
